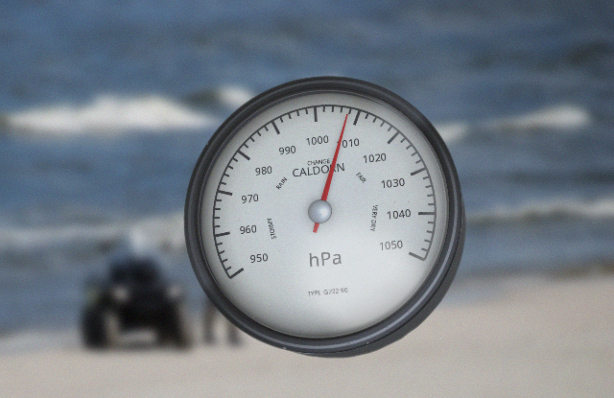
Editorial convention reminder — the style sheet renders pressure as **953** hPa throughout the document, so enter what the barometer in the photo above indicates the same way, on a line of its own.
**1008** hPa
